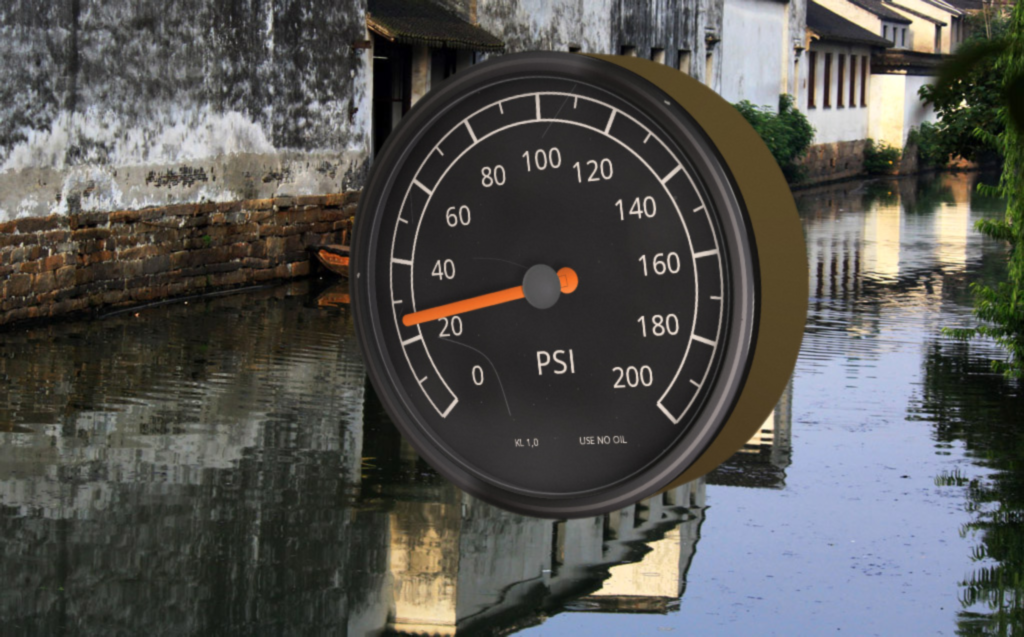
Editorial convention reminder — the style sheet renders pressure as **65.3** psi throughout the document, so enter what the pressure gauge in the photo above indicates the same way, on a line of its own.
**25** psi
